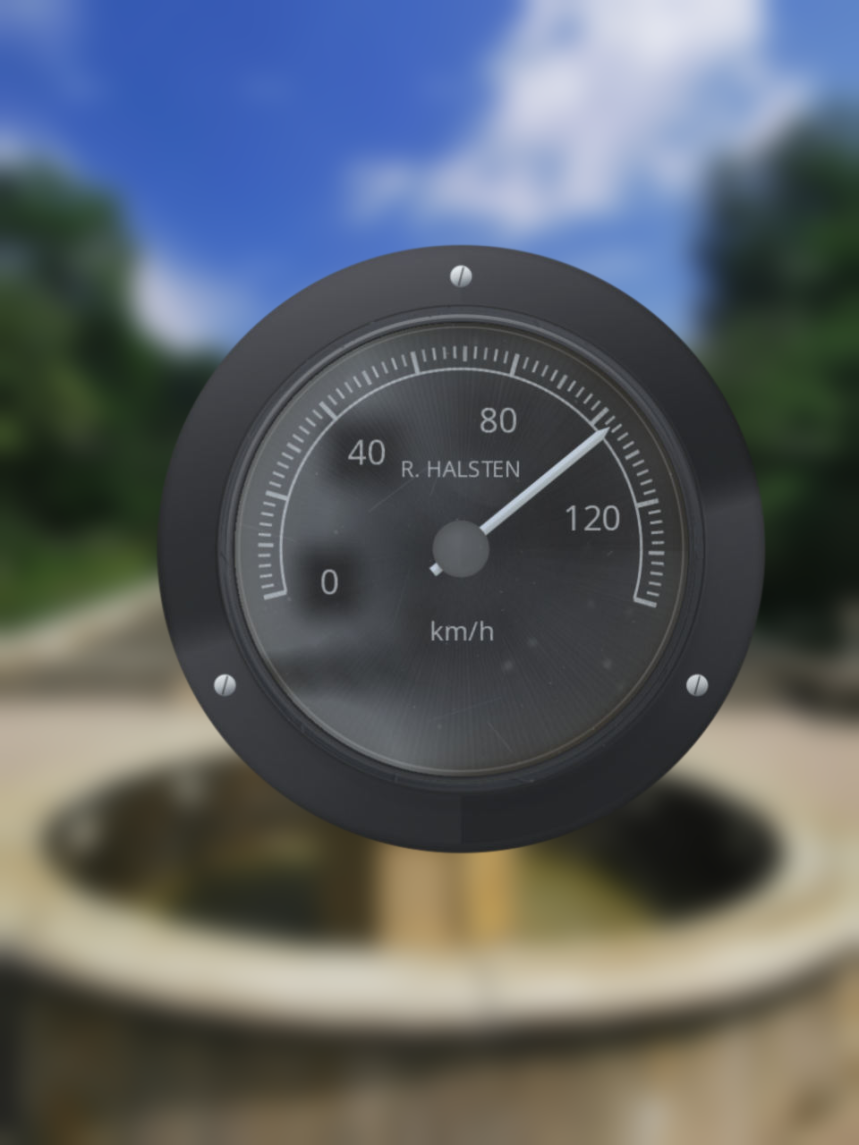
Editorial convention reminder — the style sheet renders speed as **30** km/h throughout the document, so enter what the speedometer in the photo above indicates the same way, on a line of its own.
**103** km/h
